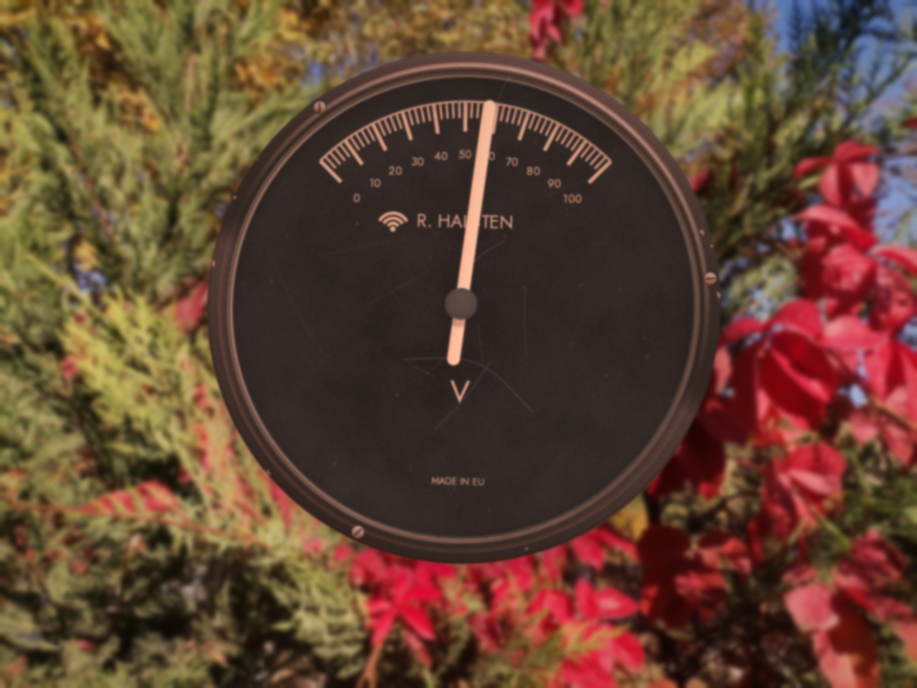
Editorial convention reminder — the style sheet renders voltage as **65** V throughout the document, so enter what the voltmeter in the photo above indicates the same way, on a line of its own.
**58** V
